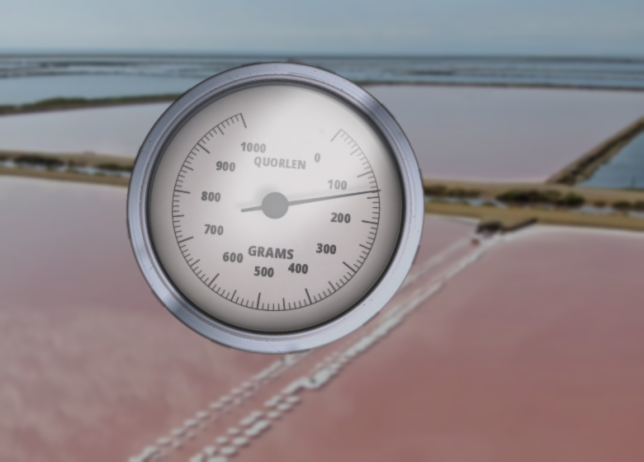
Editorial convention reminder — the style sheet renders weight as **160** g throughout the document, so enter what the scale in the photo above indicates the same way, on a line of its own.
**140** g
